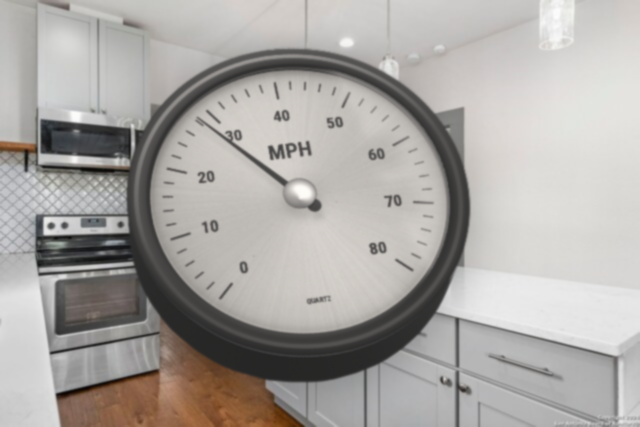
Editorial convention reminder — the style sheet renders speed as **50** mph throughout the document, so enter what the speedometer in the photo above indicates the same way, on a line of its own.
**28** mph
